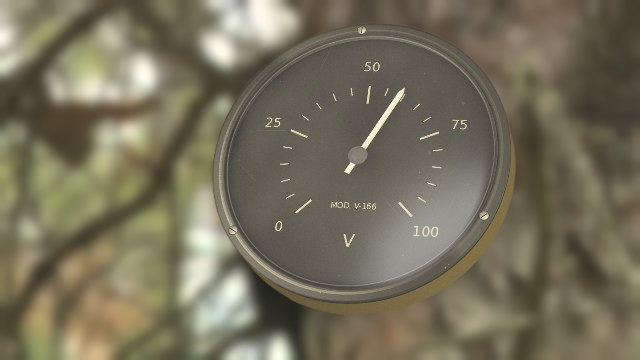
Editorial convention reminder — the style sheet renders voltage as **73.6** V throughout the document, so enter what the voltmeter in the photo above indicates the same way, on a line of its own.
**60** V
